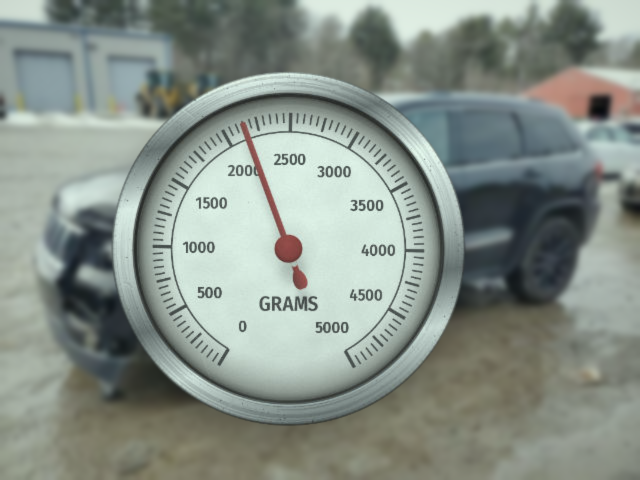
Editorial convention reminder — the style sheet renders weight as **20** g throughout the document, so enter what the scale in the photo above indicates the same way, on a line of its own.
**2150** g
